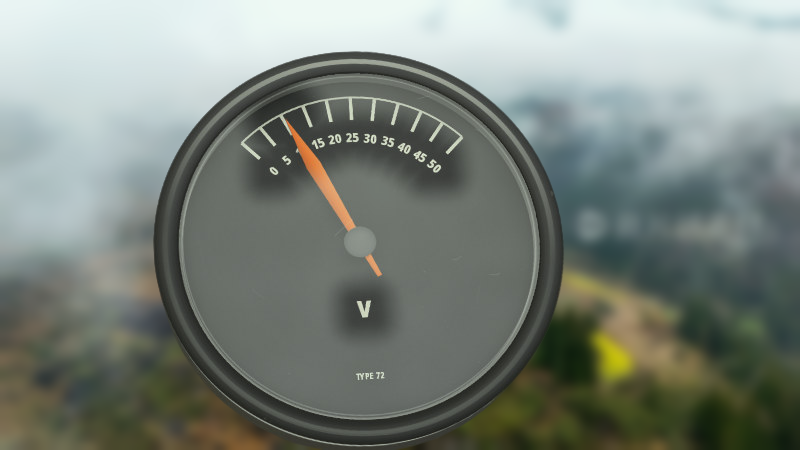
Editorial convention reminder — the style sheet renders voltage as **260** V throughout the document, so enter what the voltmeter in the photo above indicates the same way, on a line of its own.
**10** V
